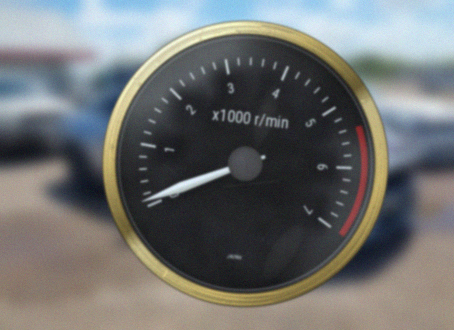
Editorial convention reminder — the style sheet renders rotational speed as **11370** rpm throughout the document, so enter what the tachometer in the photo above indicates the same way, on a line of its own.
**100** rpm
